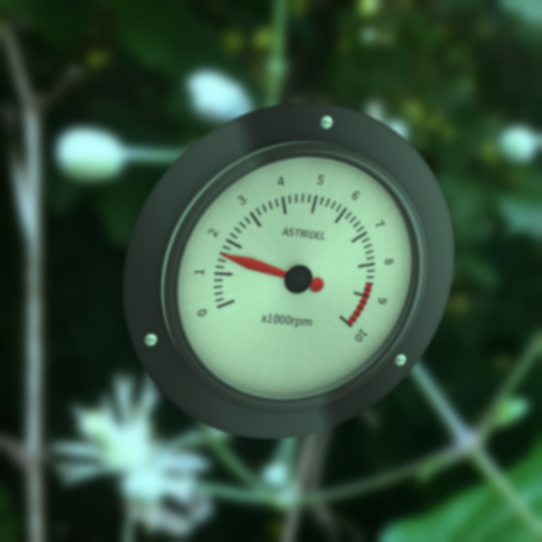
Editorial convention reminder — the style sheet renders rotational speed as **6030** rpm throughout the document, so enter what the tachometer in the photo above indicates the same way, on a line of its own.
**1600** rpm
